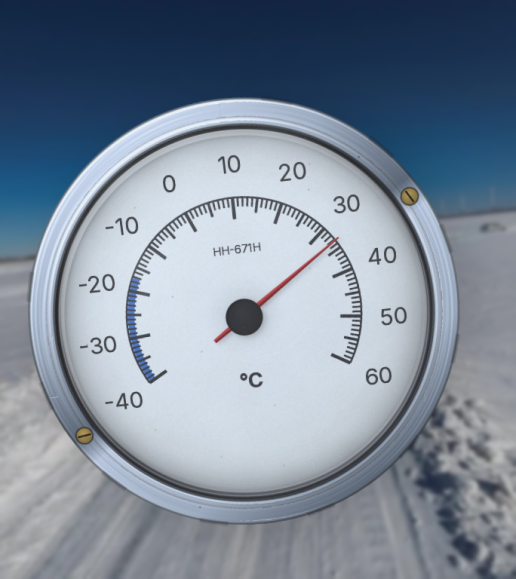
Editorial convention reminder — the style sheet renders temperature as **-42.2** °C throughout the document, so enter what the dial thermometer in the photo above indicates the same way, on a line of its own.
**33** °C
